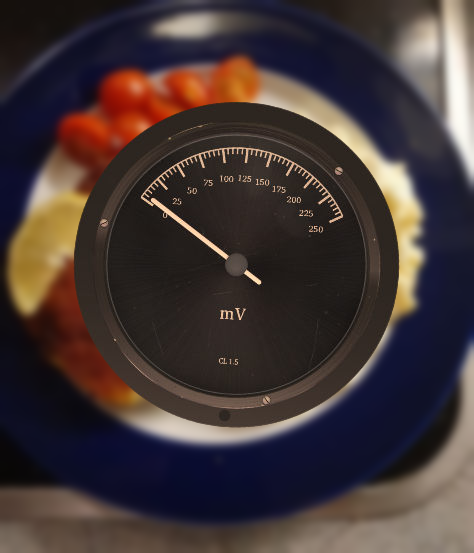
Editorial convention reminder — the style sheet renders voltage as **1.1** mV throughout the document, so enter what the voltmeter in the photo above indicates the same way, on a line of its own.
**5** mV
